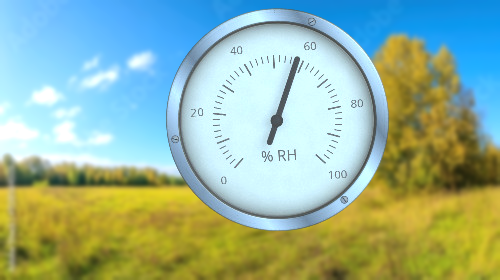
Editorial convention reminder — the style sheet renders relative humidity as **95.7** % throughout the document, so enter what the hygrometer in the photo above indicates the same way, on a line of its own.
**58** %
